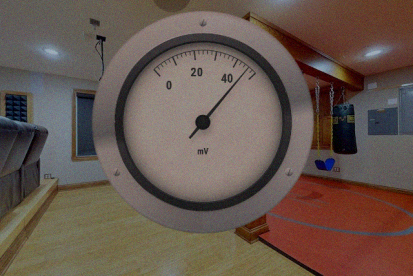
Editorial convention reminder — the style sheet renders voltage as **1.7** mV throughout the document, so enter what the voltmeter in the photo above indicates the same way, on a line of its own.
**46** mV
